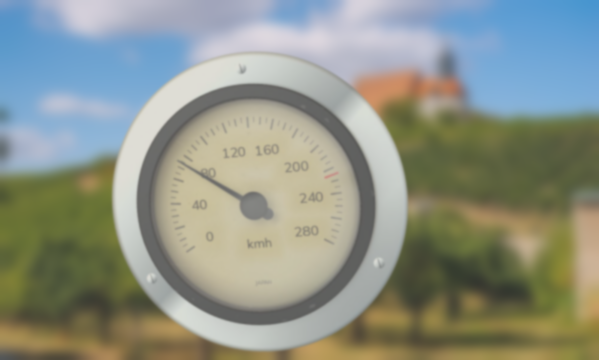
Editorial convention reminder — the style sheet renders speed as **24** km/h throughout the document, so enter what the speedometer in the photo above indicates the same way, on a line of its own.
**75** km/h
